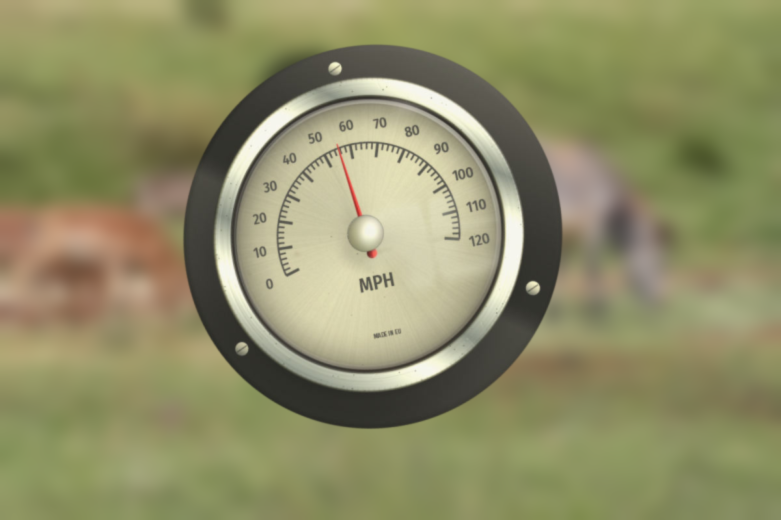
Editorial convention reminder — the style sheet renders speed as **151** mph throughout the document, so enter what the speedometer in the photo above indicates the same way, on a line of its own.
**56** mph
